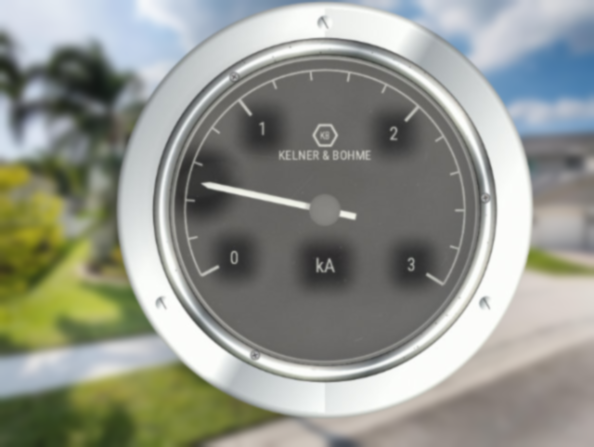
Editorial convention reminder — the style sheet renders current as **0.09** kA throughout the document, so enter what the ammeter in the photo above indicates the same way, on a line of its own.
**0.5** kA
